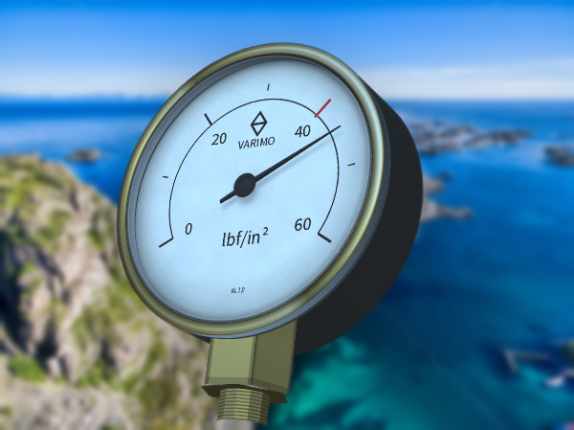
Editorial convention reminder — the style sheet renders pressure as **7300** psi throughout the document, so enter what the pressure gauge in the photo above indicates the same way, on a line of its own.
**45** psi
